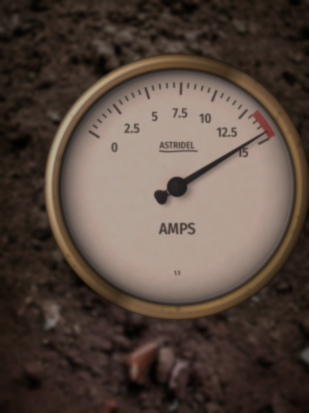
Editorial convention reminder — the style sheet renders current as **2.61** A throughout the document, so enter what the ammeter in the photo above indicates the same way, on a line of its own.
**14.5** A
